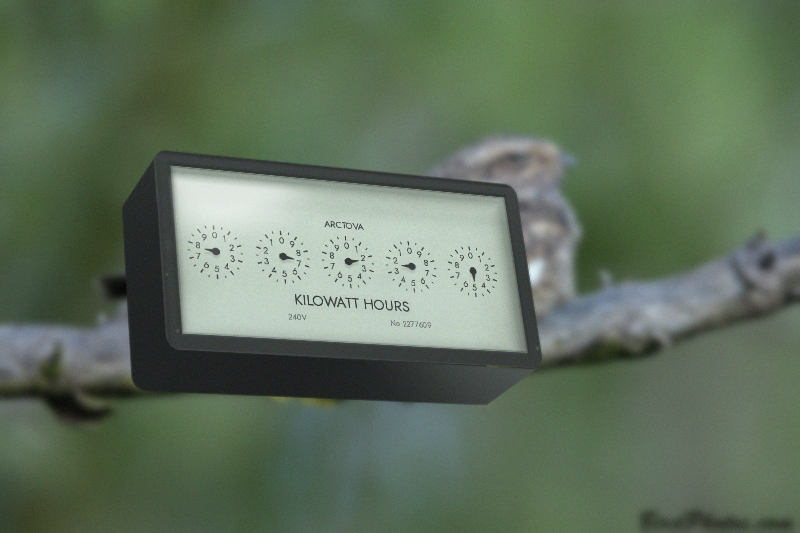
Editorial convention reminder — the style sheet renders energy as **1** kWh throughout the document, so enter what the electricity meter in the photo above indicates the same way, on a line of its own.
**77225** kWh
